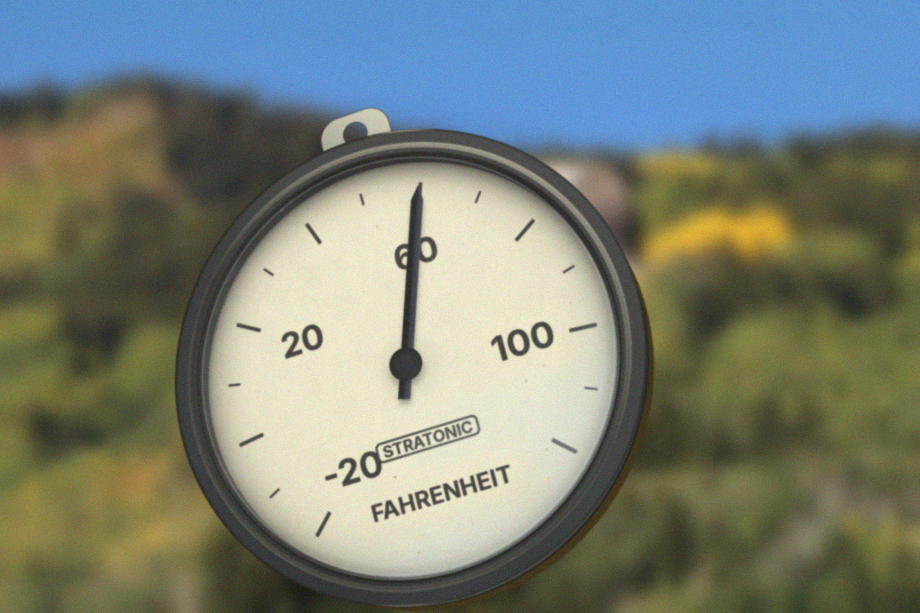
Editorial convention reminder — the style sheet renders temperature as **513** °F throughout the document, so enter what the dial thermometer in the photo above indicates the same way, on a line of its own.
**60** °F
